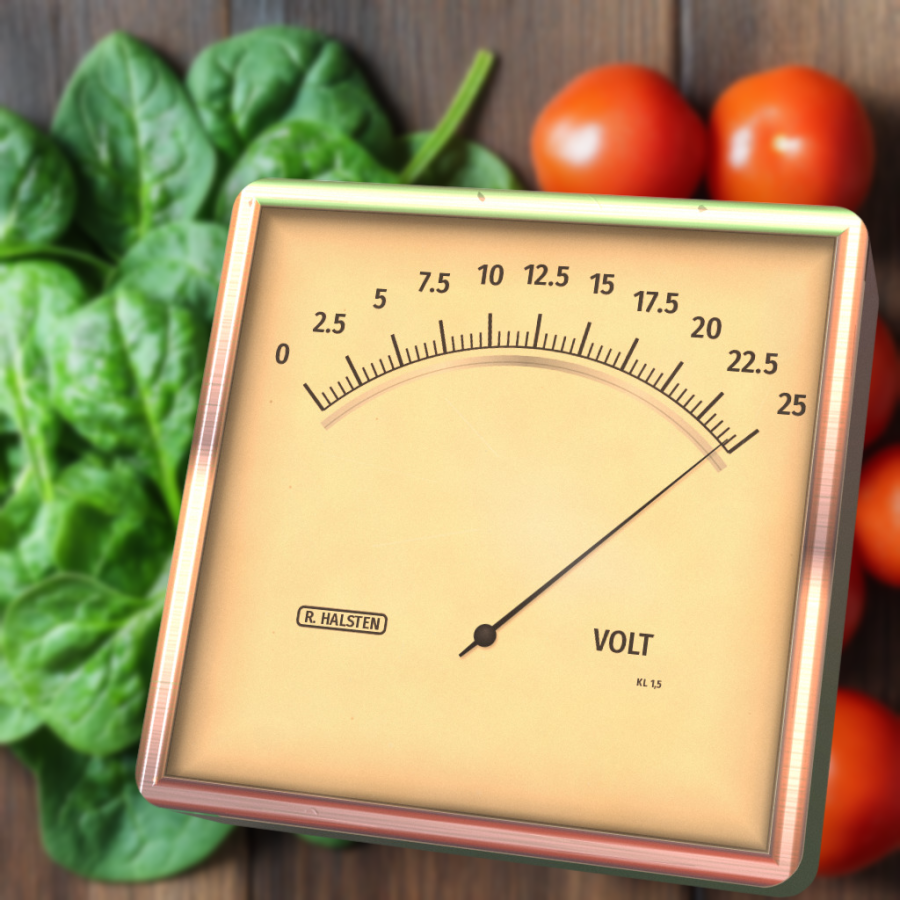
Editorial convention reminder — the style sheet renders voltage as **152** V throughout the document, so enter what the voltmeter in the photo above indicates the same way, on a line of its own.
**24.5** V
